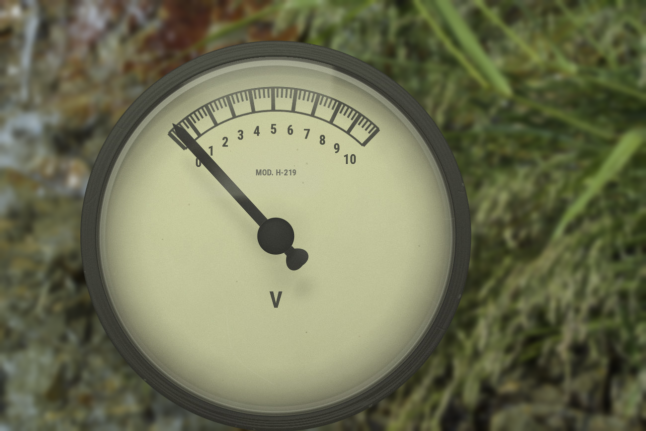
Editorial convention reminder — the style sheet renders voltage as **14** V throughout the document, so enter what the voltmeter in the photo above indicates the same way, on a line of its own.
**0.4** V
